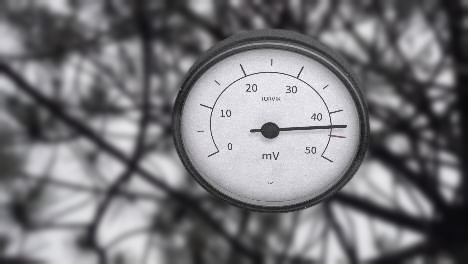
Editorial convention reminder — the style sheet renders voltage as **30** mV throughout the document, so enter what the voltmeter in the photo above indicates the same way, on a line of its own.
**42.5** mV
